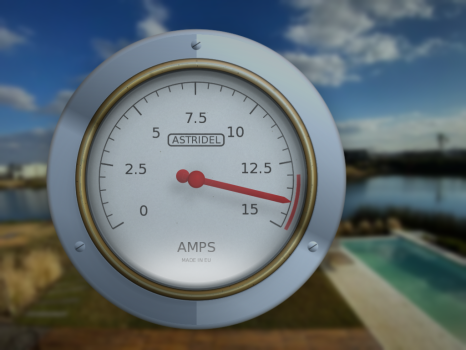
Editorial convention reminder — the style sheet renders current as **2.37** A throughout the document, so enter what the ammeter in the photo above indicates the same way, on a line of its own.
**14** A
